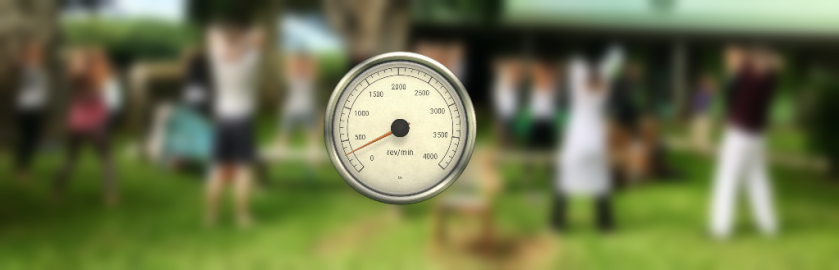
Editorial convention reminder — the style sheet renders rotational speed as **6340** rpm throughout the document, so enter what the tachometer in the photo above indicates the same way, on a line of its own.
**300** rpm
